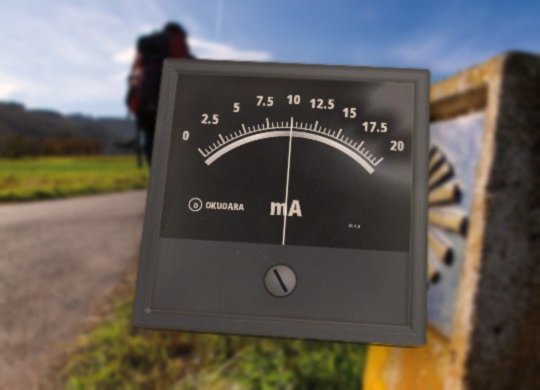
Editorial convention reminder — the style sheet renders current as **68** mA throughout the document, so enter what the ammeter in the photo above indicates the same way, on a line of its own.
**10** mA
